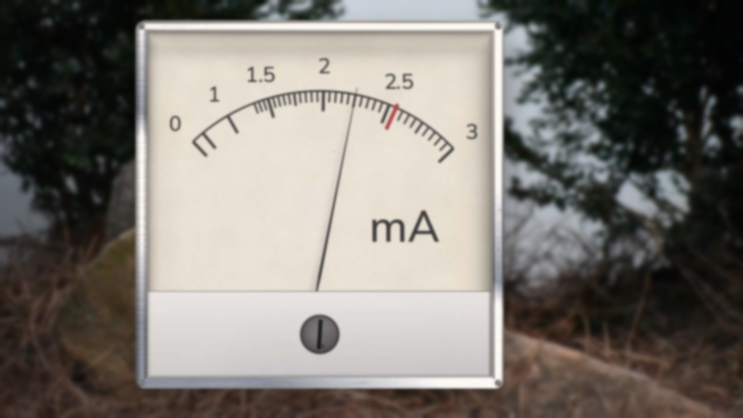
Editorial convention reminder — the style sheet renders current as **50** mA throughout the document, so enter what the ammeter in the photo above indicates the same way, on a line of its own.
**2.25** mA
